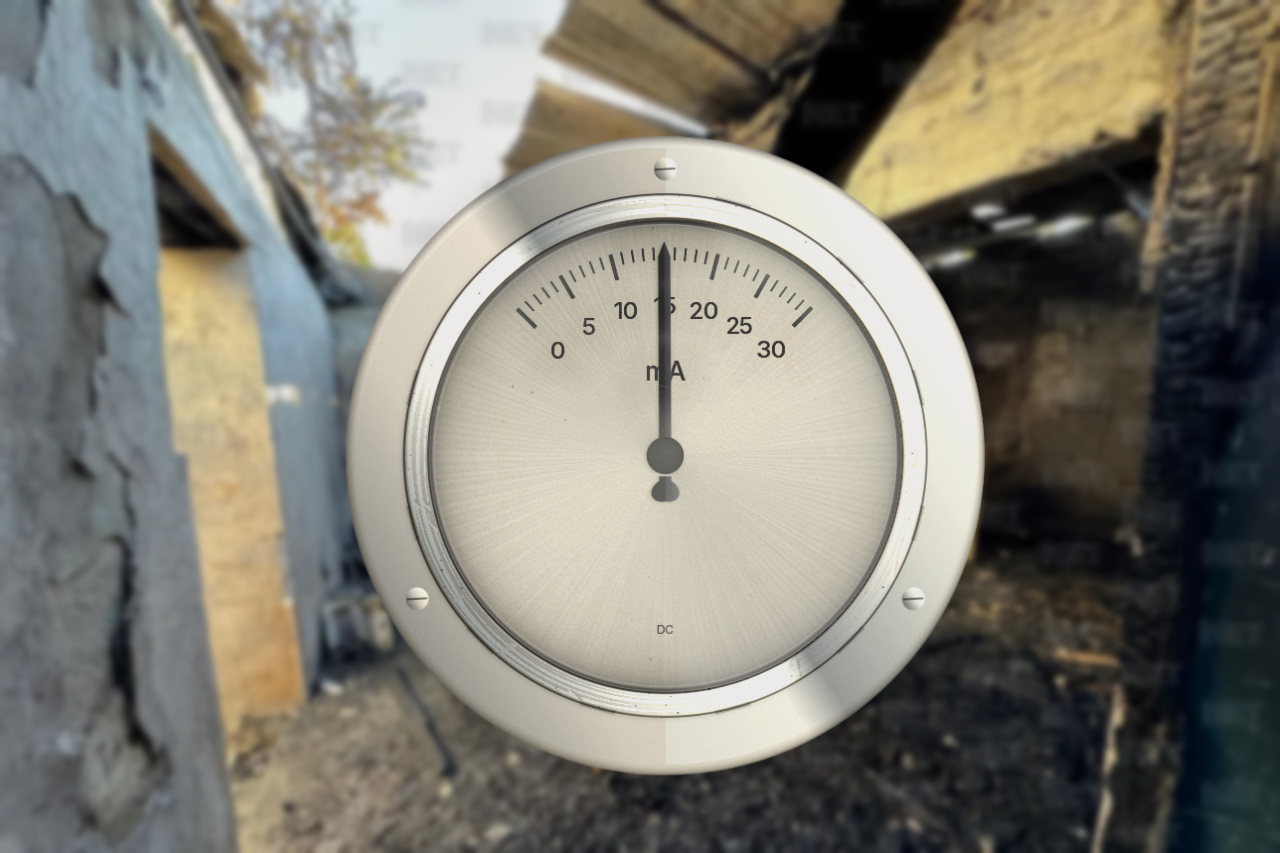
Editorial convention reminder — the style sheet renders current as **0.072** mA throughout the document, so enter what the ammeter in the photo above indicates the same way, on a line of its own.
**15** mA
